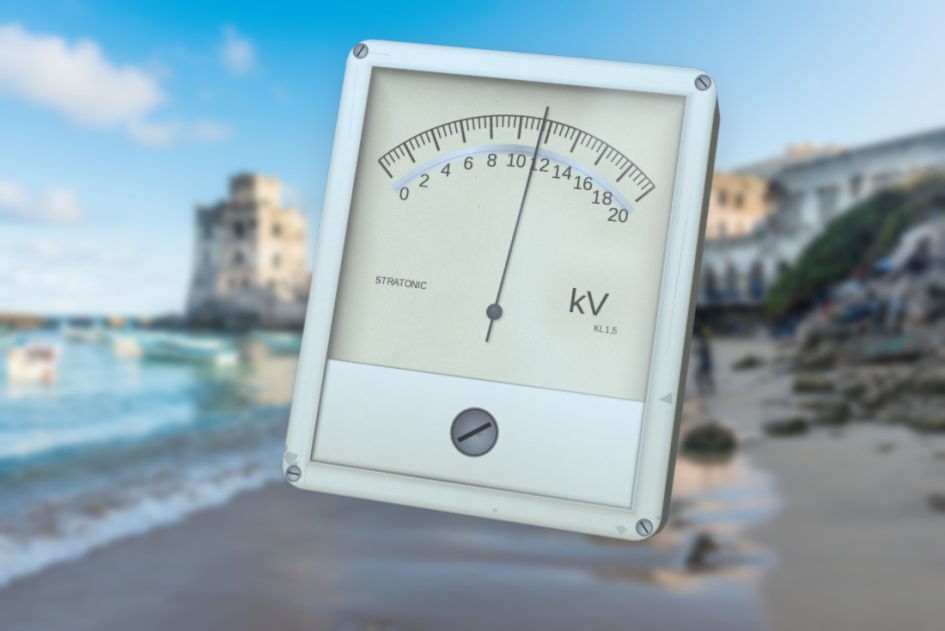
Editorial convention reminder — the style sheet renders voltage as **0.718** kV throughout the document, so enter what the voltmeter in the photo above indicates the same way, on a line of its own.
**11.6** kV
